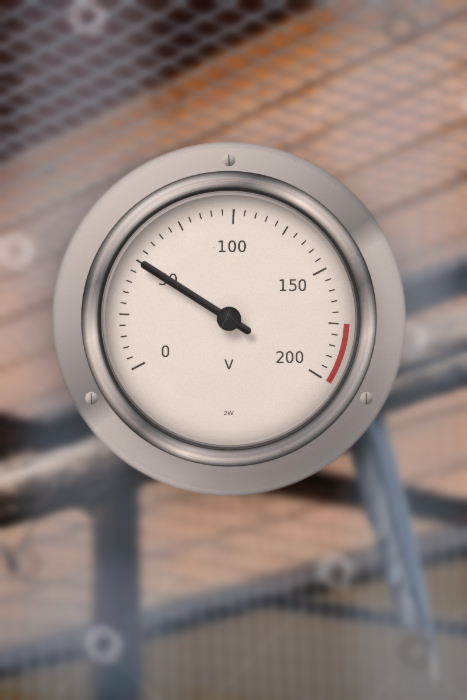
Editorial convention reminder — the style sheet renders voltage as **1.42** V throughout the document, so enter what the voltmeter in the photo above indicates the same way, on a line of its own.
**50** V
